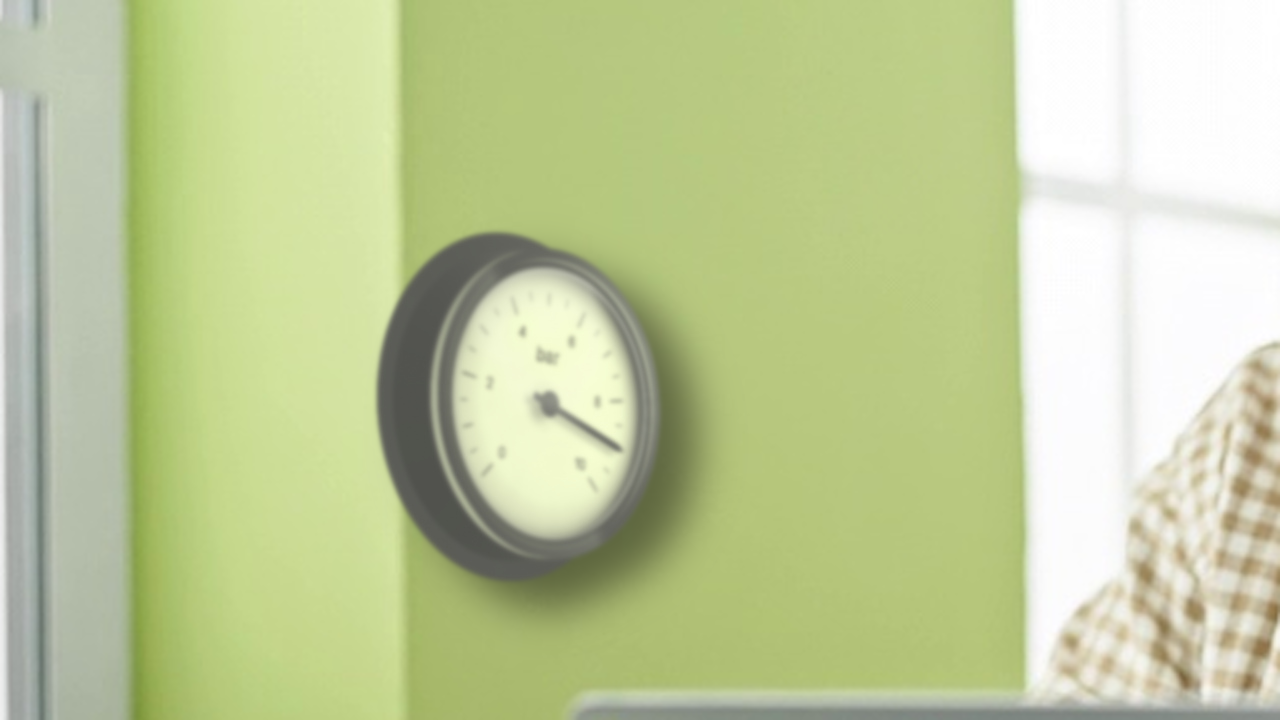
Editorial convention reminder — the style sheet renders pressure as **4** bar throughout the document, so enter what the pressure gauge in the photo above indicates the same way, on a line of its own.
**9** bar
